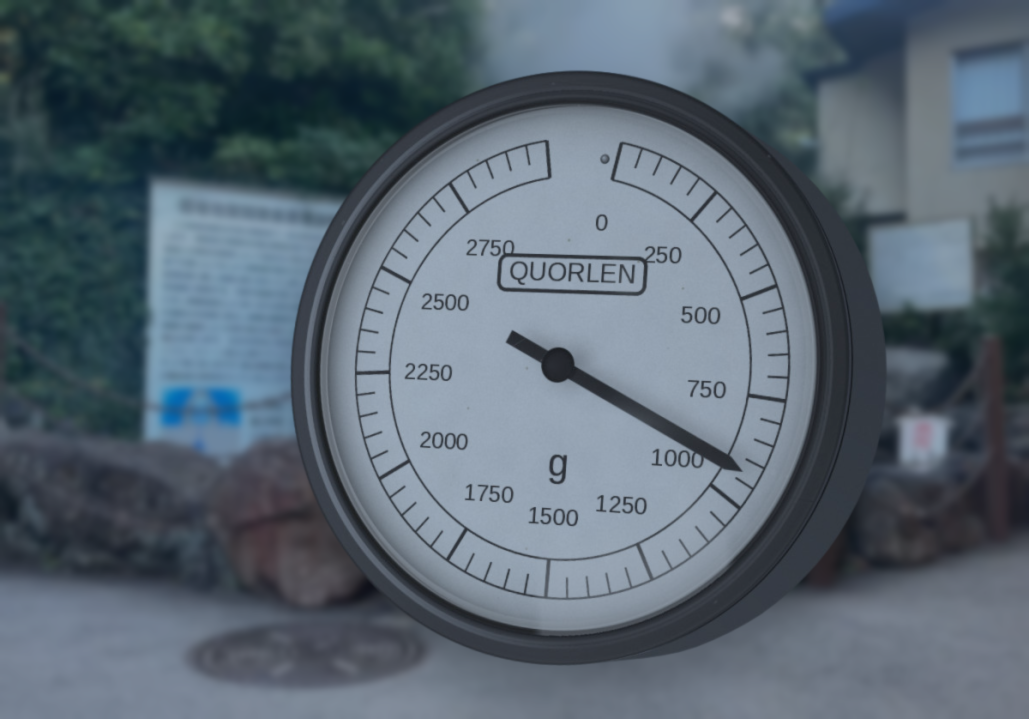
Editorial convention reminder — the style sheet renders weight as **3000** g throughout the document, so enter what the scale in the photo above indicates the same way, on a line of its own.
**925** g
